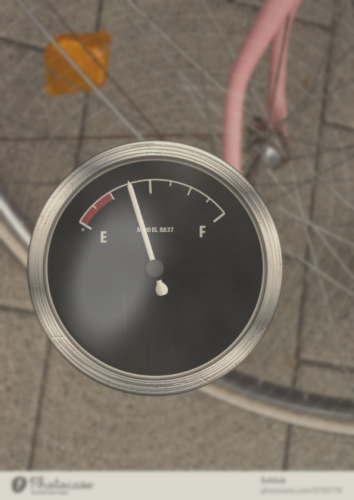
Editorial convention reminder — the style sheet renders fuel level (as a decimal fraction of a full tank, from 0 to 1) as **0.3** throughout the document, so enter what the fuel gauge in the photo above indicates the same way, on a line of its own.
**0.375**
